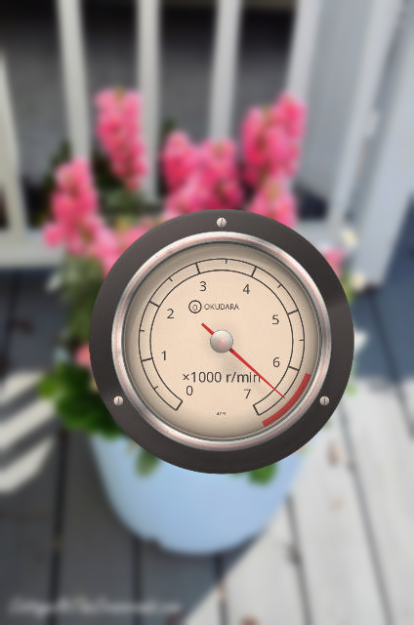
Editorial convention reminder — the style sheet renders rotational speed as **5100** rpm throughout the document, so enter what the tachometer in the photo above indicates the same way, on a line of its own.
**6500** rpm
